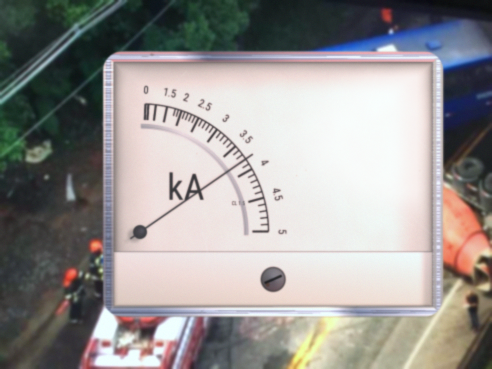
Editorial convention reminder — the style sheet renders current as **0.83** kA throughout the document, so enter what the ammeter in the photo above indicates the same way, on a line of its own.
**3.8** kA
